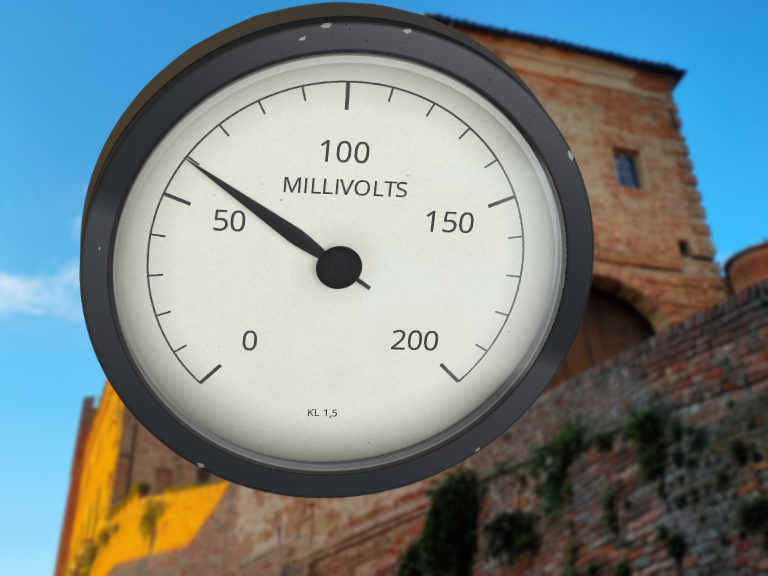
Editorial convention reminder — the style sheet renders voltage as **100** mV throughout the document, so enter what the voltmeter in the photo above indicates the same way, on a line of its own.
**60** mV
